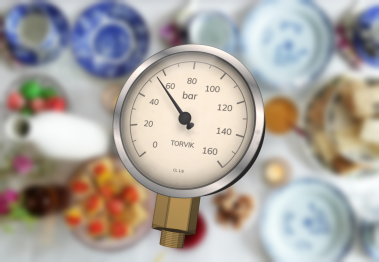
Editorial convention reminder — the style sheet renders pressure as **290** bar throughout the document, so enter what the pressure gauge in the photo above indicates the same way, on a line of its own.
**55** bar
